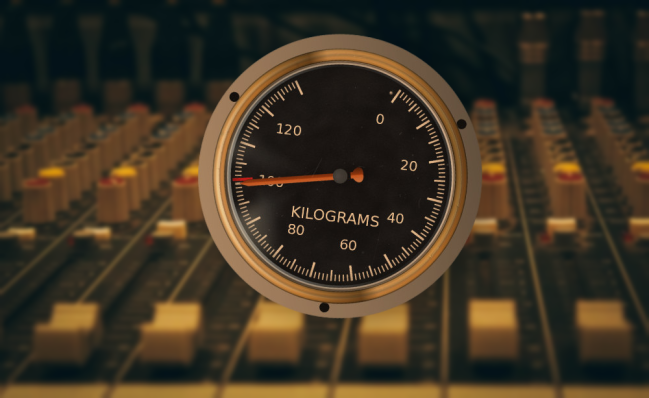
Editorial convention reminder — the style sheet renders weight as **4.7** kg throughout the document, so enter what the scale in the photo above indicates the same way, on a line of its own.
**100** kg
